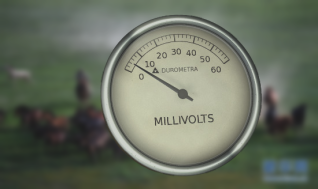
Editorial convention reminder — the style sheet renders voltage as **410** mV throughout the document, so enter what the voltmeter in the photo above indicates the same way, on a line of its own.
**4** mV
